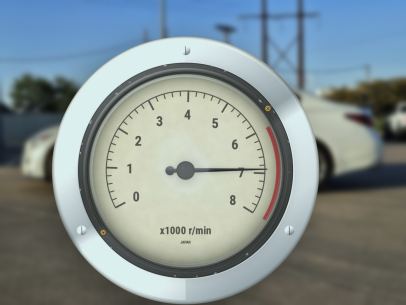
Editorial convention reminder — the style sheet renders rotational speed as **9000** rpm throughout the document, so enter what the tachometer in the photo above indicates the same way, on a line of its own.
**6900** rpm
